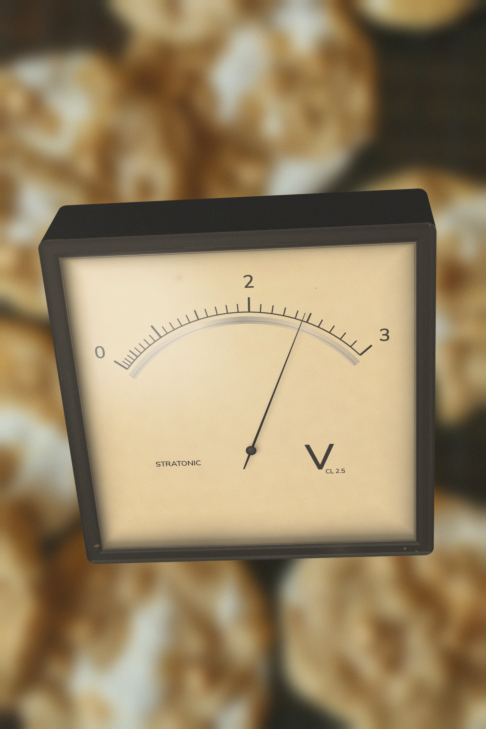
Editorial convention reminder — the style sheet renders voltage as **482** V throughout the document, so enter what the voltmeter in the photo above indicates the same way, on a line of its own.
**2.45** V
